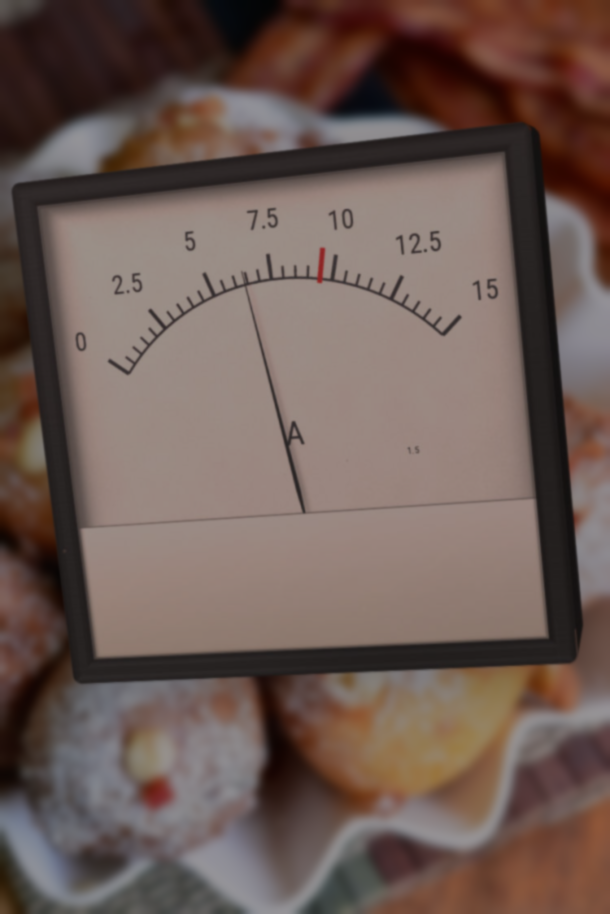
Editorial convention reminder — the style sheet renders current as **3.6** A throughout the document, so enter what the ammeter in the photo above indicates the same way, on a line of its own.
**6.5** A
